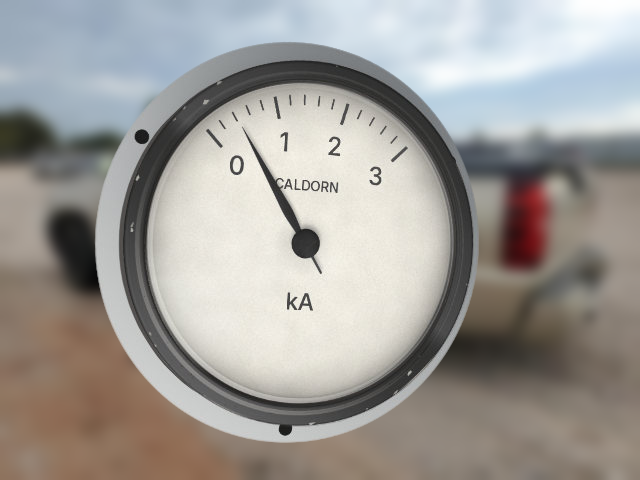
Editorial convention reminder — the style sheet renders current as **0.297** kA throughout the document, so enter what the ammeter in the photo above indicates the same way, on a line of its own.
**0.4** kA
